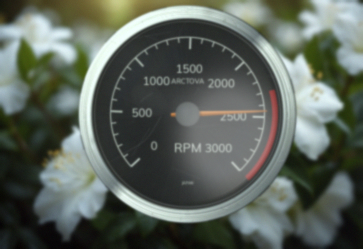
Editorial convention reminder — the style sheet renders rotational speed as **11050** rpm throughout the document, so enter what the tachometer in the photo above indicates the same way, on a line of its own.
**2450** rpm
